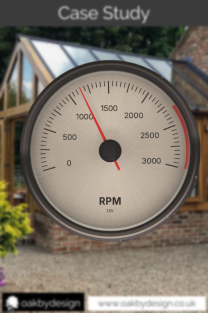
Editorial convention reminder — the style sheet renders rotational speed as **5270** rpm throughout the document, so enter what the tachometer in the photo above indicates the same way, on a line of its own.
**1150** rpm
